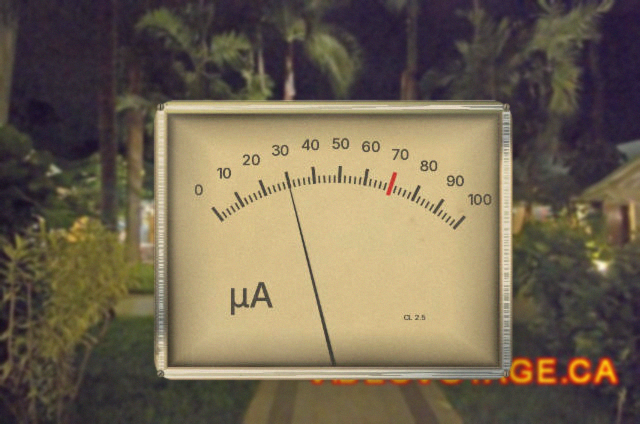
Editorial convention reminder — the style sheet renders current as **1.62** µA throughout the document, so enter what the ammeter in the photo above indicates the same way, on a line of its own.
**30** µA
